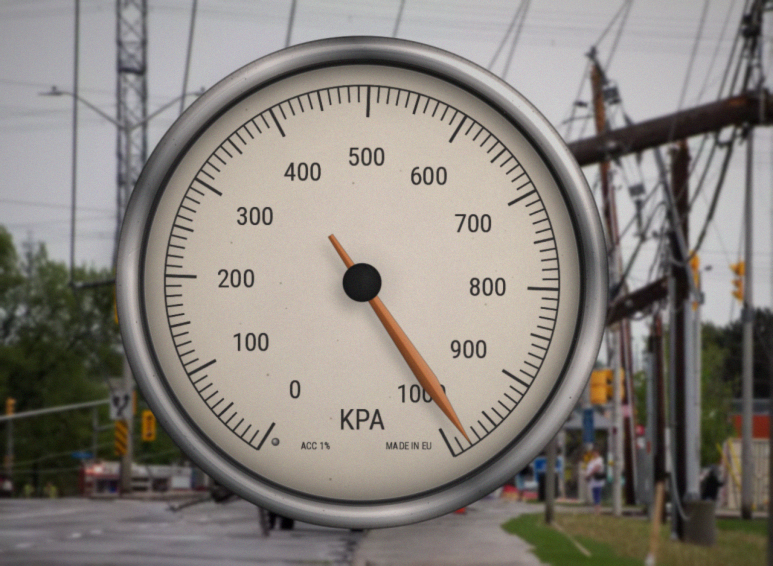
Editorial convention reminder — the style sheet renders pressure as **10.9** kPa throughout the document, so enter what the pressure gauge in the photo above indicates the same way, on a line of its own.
**980** kPa
